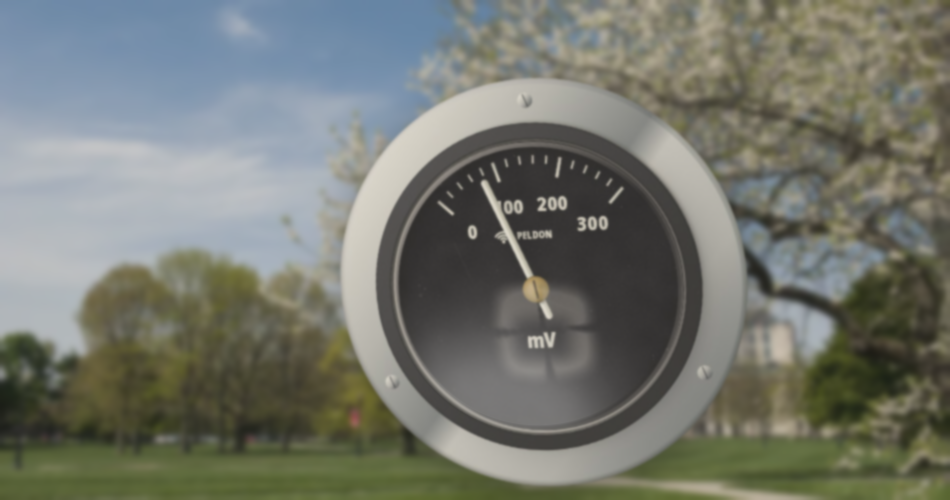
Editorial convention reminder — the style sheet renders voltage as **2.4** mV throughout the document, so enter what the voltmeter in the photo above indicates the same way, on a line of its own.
**80** mV
